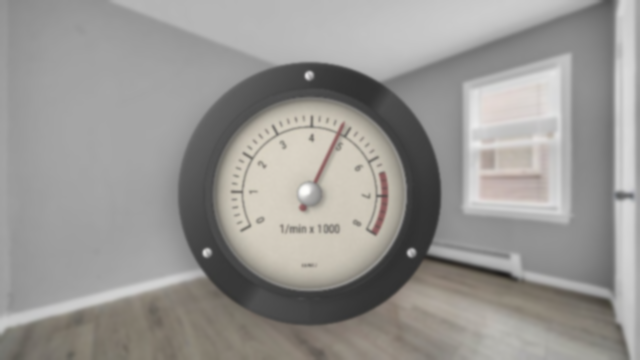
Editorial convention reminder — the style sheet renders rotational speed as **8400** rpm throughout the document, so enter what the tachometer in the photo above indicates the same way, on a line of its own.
**4800** rpm
